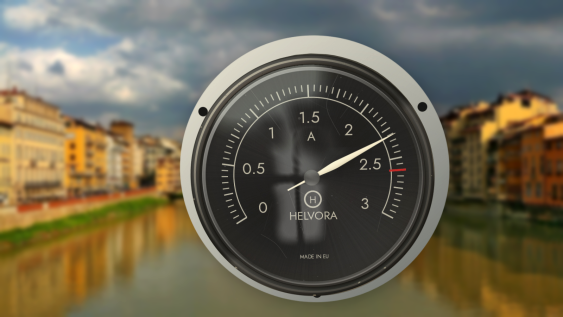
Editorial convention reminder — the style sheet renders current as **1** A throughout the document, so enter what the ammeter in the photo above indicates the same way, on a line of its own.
**2.3** A
